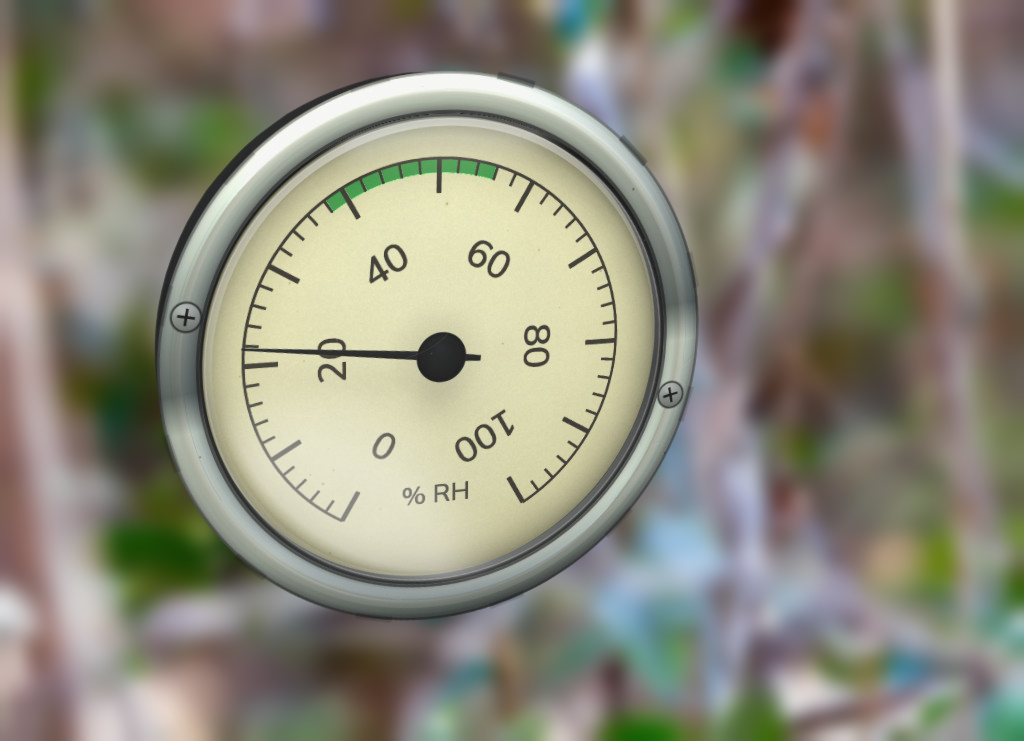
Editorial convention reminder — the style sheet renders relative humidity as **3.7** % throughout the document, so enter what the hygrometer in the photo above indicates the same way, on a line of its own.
**22** %
